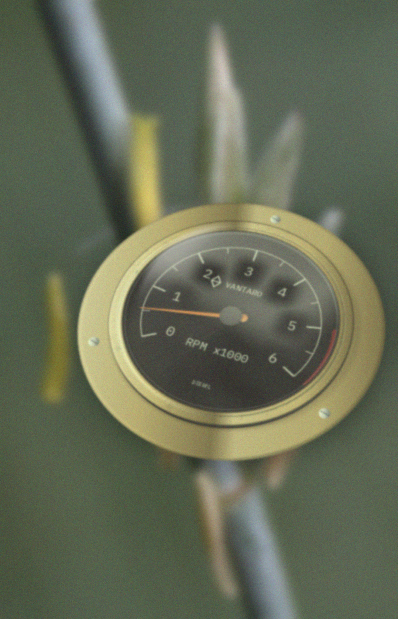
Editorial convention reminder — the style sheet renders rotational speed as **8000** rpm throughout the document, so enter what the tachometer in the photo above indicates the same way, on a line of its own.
**500** rpm
